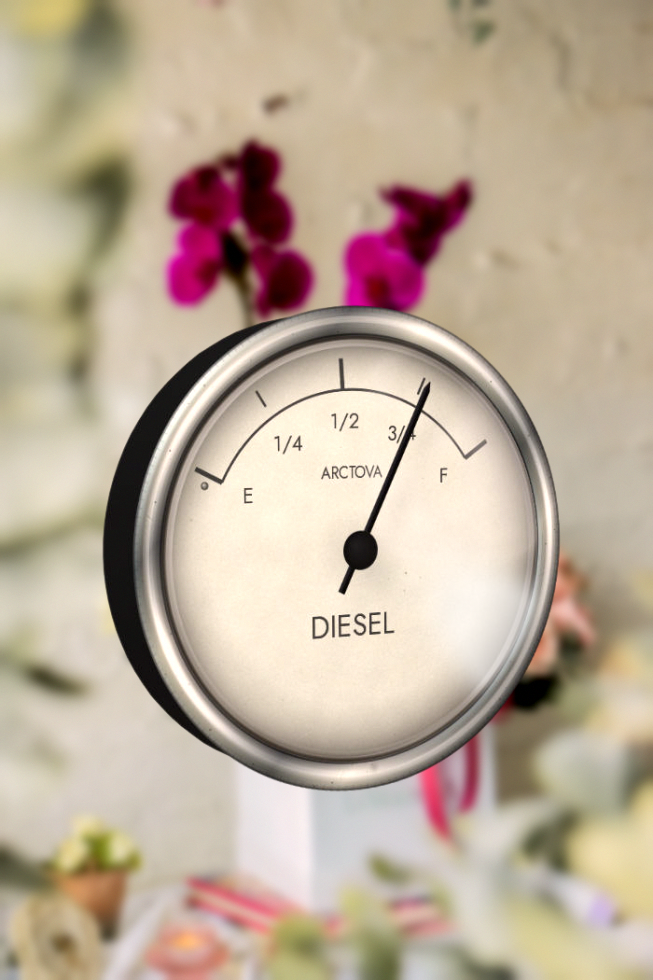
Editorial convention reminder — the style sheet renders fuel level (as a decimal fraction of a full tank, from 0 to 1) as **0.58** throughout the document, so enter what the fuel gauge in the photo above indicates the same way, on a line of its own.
**0.75**
